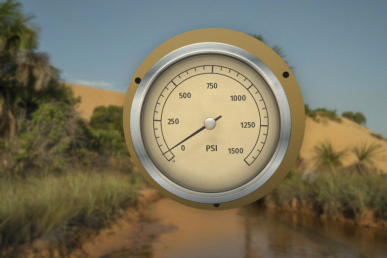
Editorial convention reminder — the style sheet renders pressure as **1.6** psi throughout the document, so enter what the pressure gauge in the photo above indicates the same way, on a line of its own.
**50** psi
